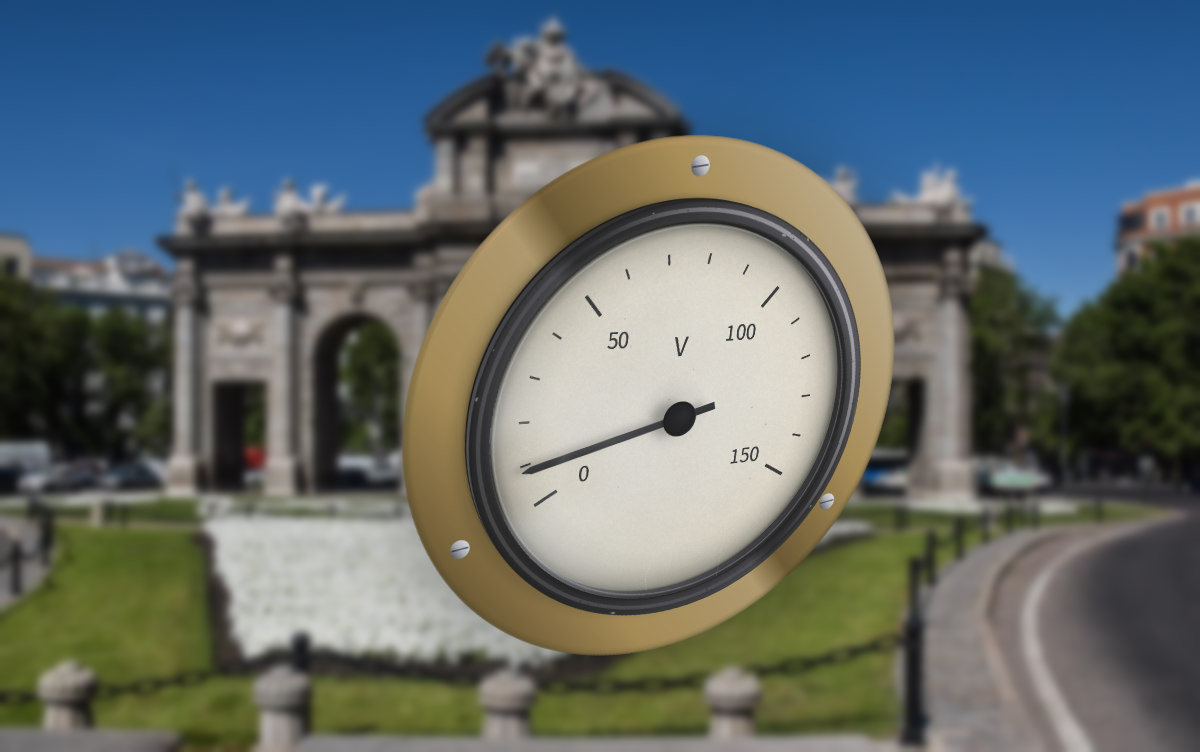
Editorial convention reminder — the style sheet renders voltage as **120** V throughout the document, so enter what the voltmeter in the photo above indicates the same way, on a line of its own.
**10** V
